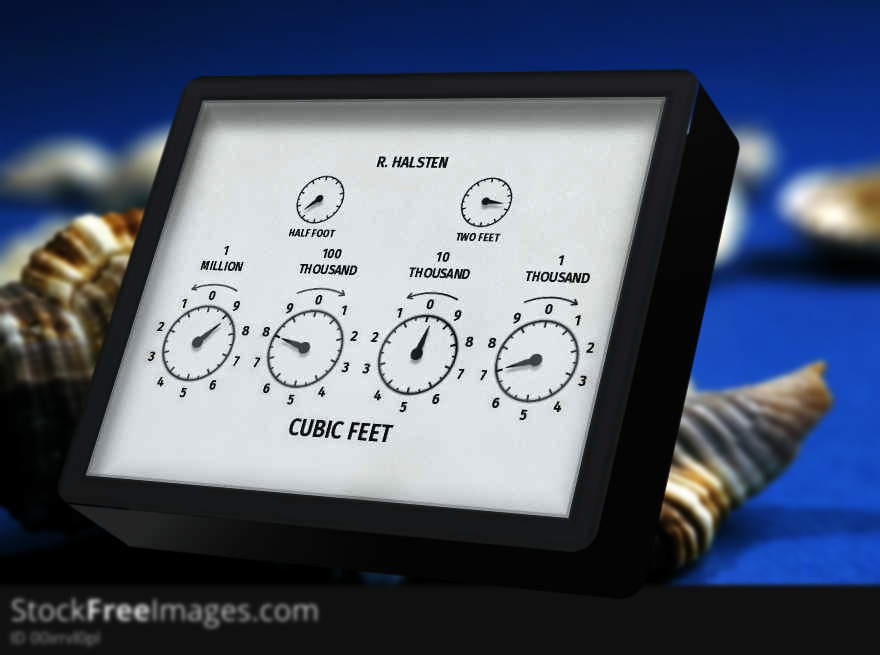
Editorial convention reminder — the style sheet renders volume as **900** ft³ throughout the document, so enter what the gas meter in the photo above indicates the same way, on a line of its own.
**879700** ft³
